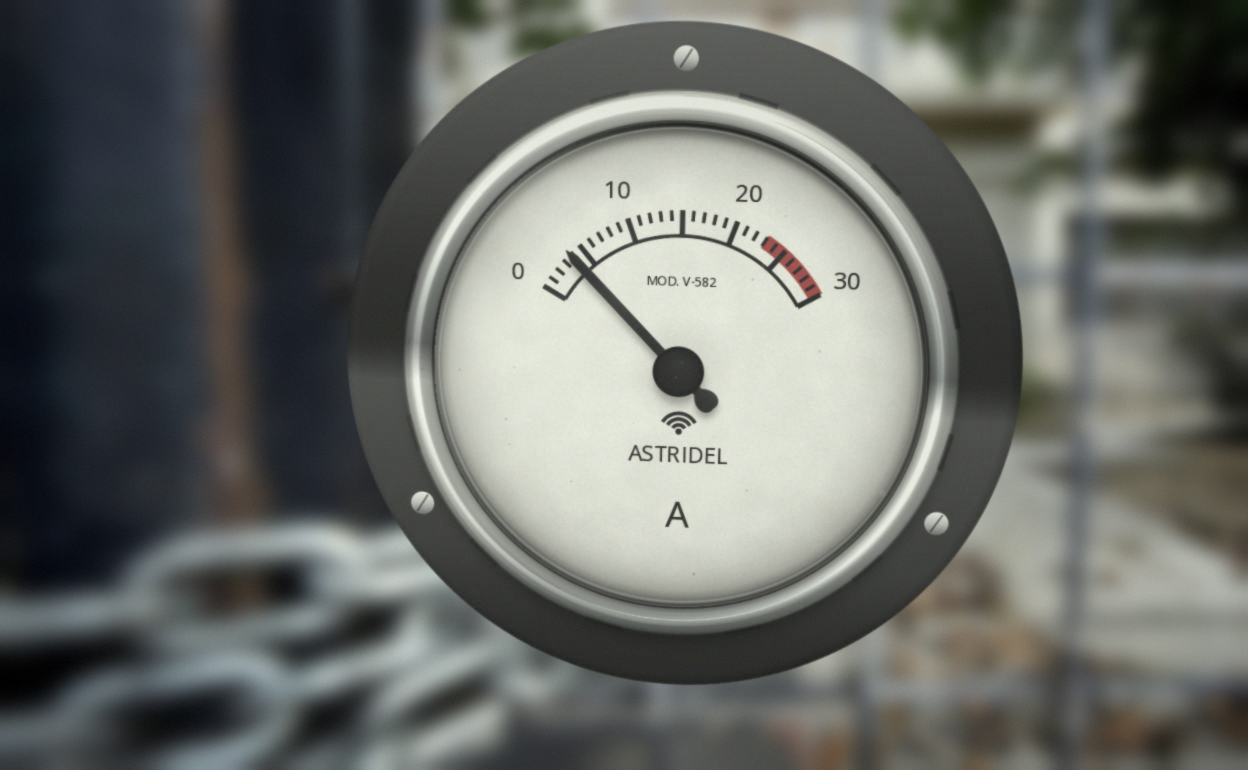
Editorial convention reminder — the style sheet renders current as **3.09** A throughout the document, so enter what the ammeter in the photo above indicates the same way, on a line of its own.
**4** A
